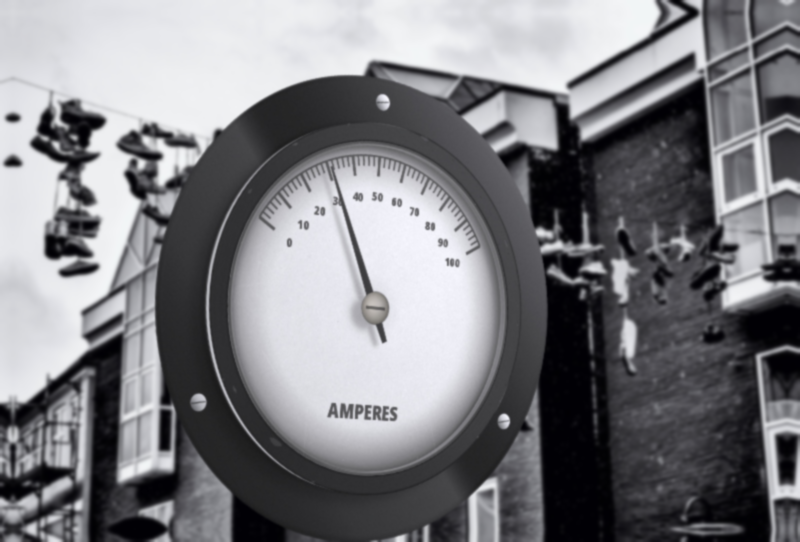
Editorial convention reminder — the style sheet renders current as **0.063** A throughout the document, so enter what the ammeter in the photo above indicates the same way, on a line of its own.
**30** A
